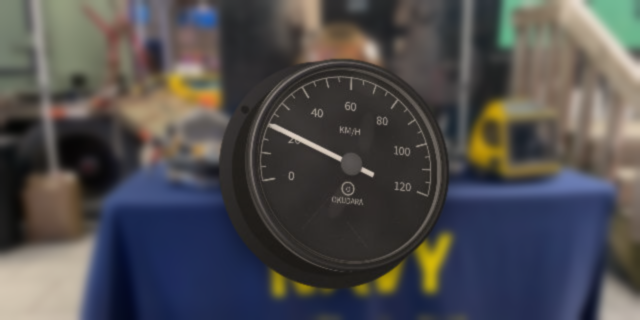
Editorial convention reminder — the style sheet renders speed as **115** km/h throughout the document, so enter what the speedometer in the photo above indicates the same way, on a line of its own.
**20** km/h
